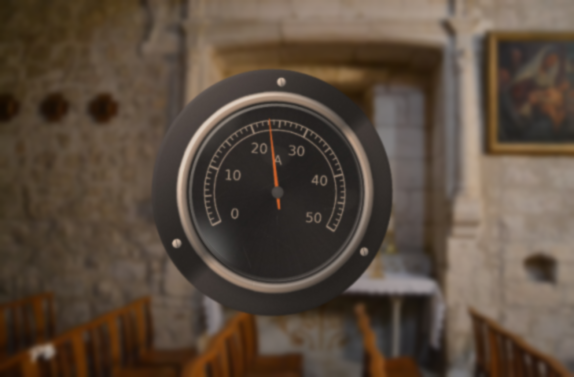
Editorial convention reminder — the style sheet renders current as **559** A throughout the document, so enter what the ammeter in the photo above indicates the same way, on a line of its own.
**23** A
